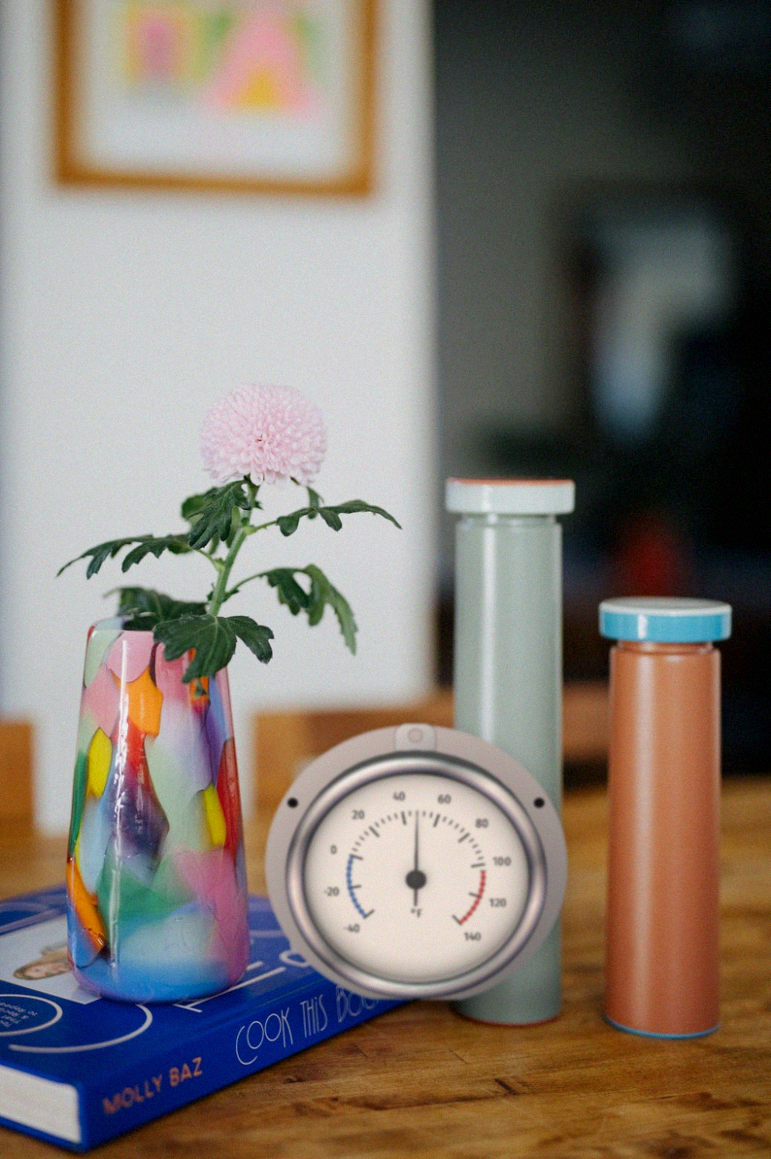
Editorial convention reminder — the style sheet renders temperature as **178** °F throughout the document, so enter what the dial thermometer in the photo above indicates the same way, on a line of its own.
**48** °F
